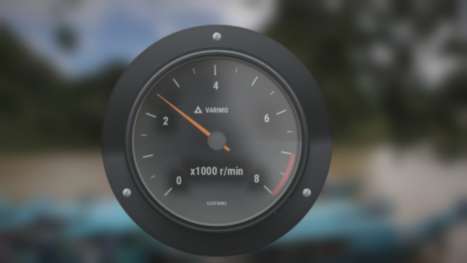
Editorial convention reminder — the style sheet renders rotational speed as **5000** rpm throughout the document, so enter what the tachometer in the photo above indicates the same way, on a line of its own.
**2500** rpm
